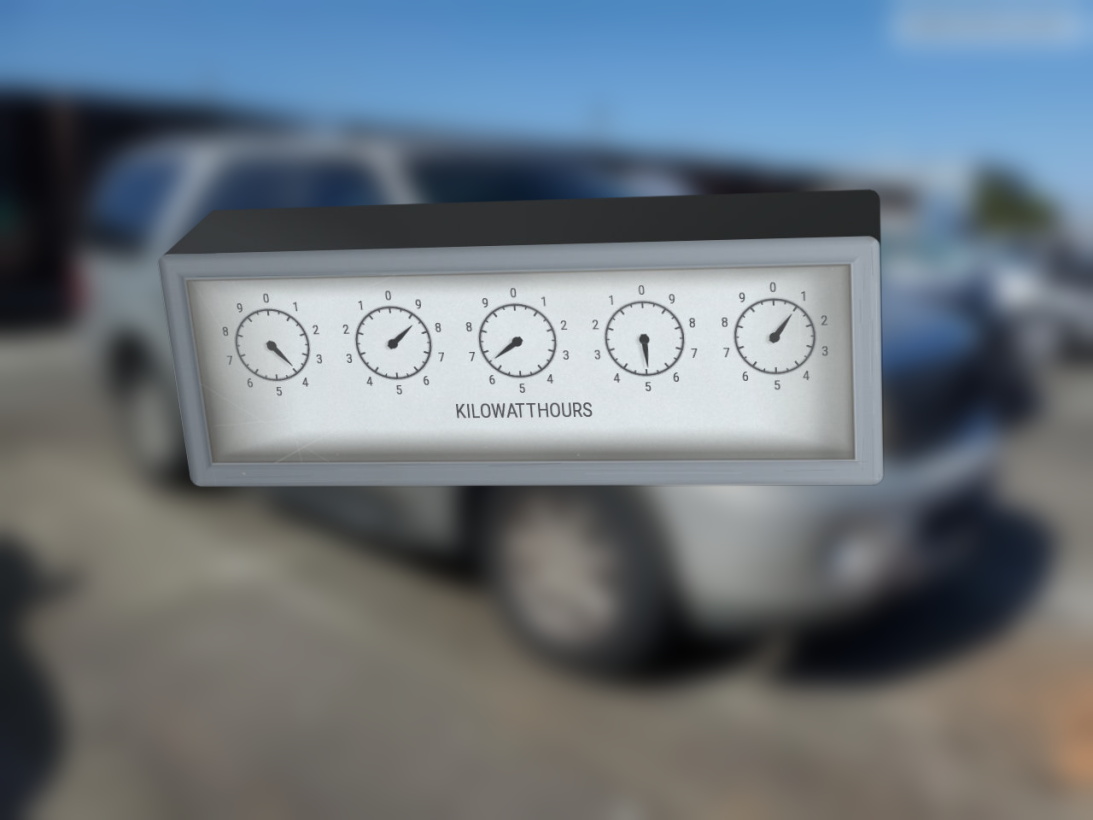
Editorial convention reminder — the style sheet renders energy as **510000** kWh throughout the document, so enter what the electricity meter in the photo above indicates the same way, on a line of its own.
**38651** kWh
